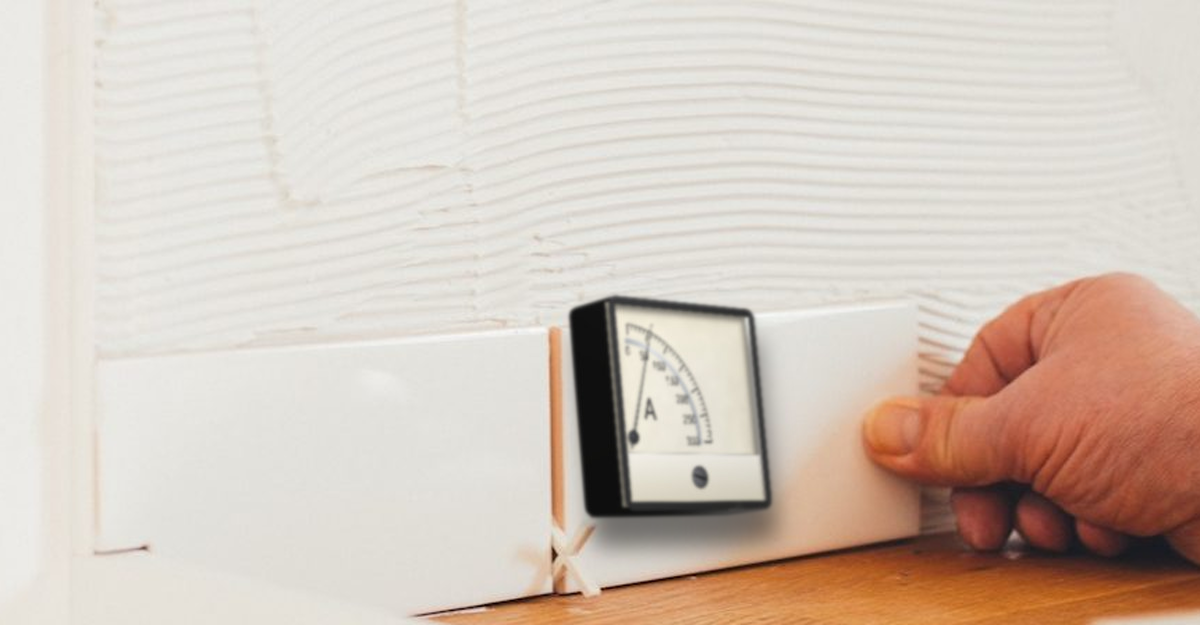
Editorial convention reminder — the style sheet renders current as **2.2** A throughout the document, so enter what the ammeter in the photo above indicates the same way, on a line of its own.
**50** A
